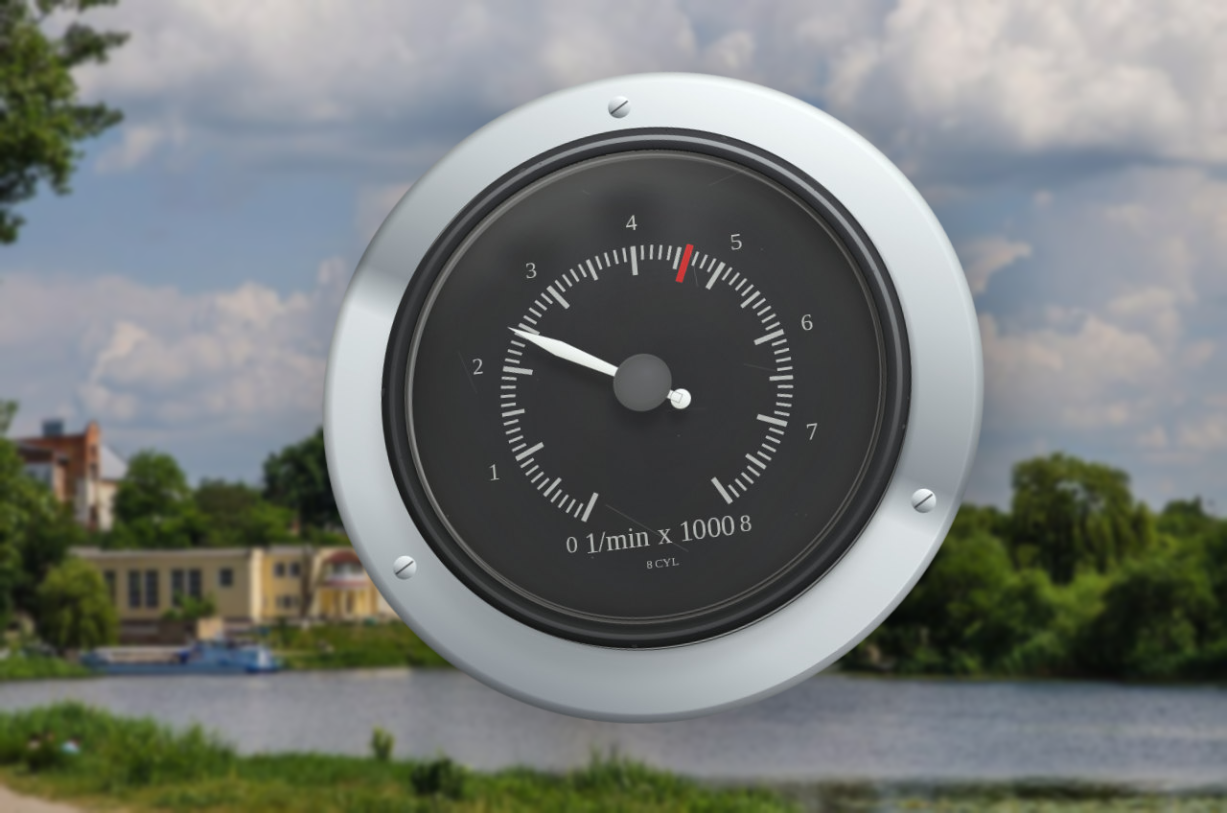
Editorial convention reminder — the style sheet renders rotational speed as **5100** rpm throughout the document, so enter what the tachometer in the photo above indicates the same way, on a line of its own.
**2400** rpm
